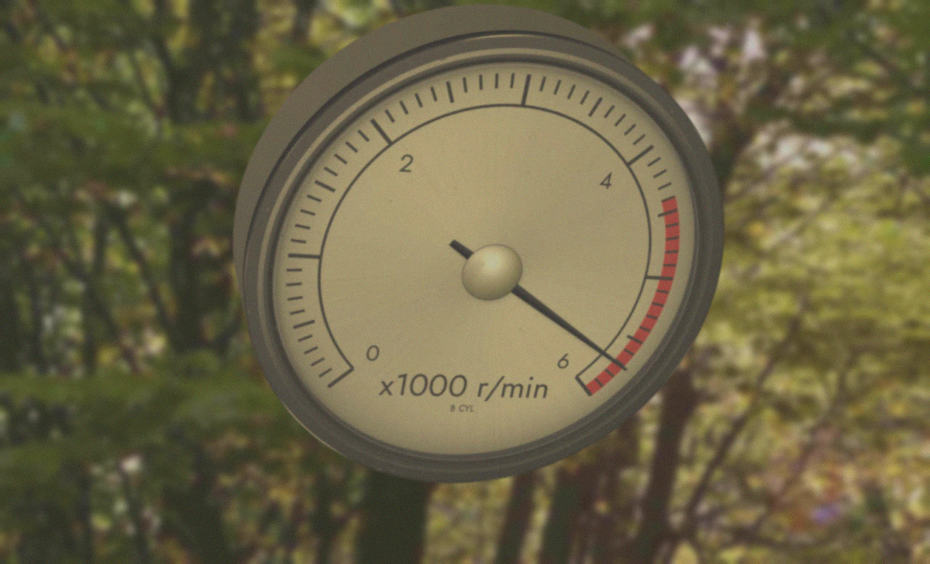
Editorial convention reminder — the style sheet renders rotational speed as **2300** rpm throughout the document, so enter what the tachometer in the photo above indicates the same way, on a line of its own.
**5700** rpm
